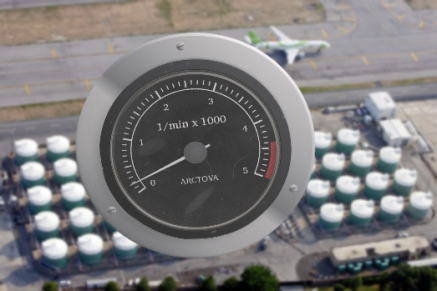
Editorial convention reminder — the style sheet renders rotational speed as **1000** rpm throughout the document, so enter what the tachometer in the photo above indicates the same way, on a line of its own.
**200** rpm
